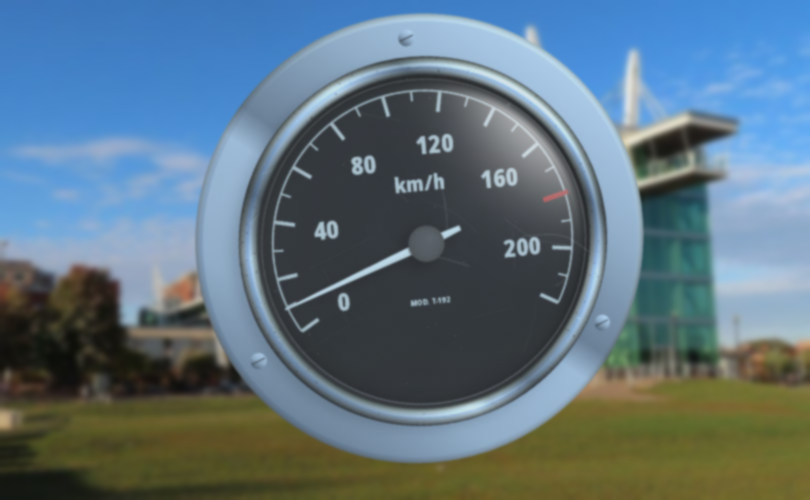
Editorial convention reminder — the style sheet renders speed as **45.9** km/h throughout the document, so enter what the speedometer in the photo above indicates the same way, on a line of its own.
**10** km/h
